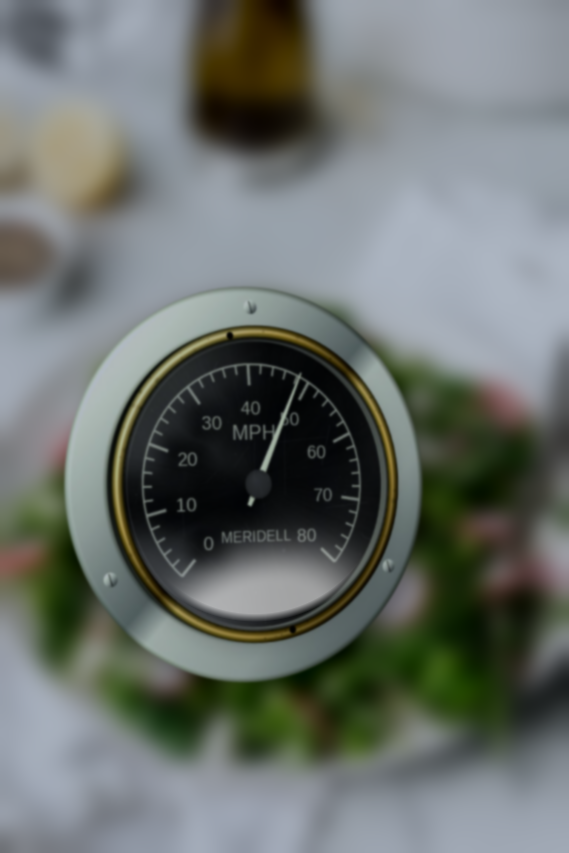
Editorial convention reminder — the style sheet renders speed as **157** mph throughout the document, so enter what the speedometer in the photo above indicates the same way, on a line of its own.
**48** mph
